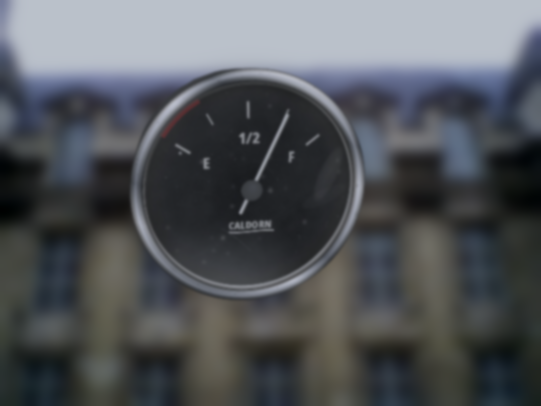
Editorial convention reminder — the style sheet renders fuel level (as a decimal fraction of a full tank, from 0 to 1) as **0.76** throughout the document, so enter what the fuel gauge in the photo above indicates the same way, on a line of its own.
**0.75**
